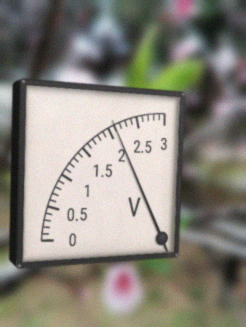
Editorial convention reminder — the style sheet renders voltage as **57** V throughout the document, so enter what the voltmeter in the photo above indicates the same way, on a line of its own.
**2.1** V
